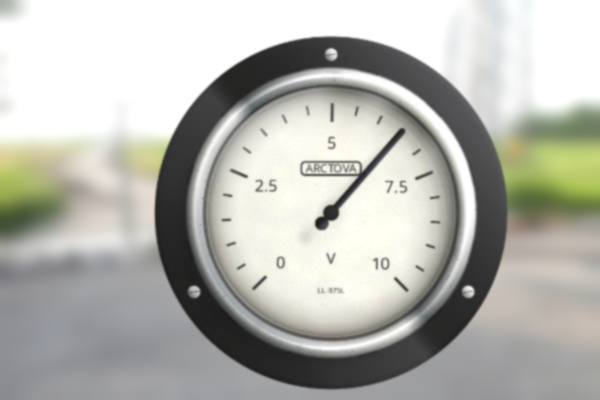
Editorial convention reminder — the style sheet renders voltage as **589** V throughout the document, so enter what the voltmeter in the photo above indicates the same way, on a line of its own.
**6.5** V
